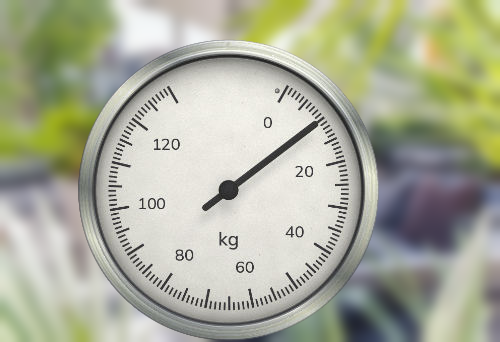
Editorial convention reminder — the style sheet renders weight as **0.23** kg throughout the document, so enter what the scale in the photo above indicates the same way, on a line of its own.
**10** kg
